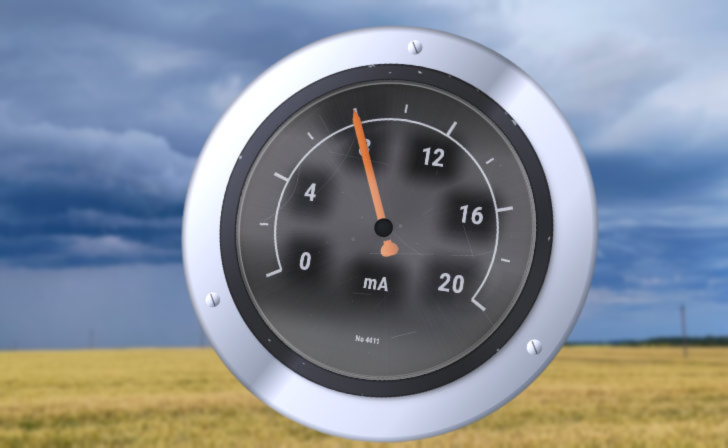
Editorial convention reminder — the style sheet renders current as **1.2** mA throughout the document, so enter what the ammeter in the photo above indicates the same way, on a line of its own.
**8** mA
